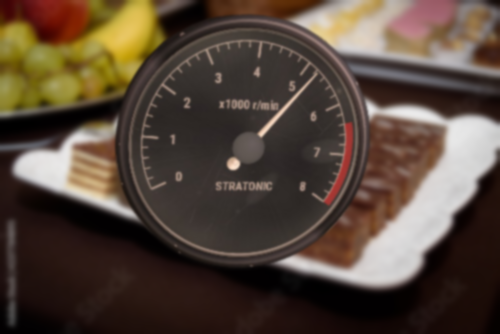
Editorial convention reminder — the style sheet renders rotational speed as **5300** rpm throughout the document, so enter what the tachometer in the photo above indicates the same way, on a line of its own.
**5200** rpm
